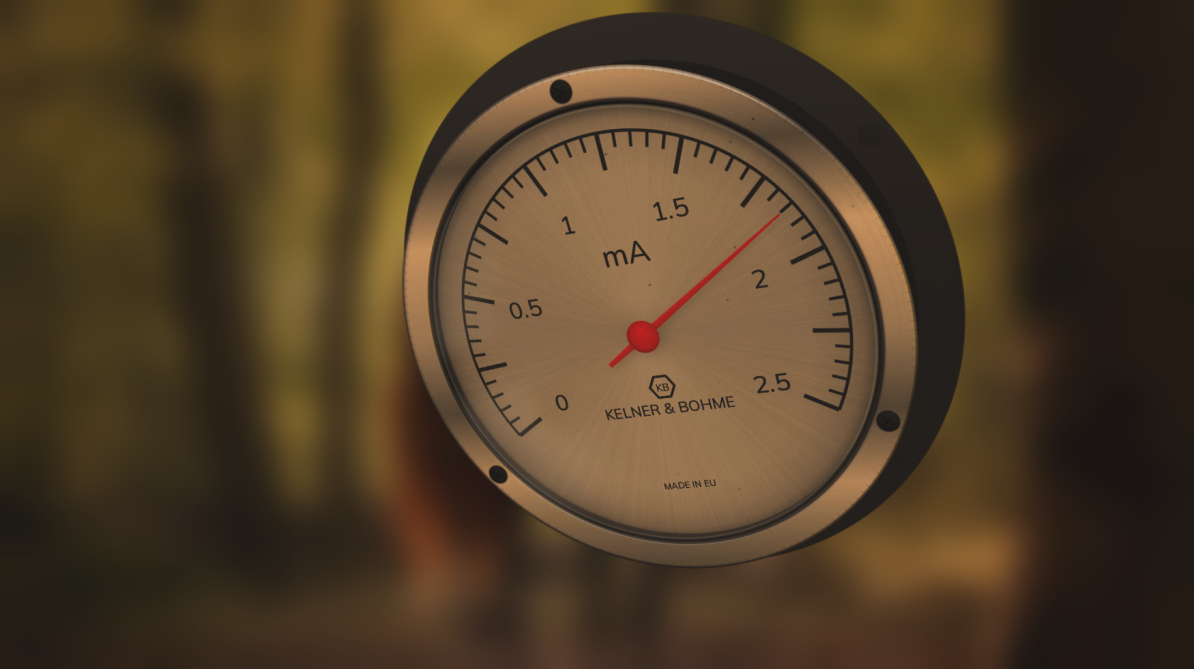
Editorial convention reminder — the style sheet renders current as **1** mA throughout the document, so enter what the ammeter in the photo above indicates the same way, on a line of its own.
**1.85** mA
